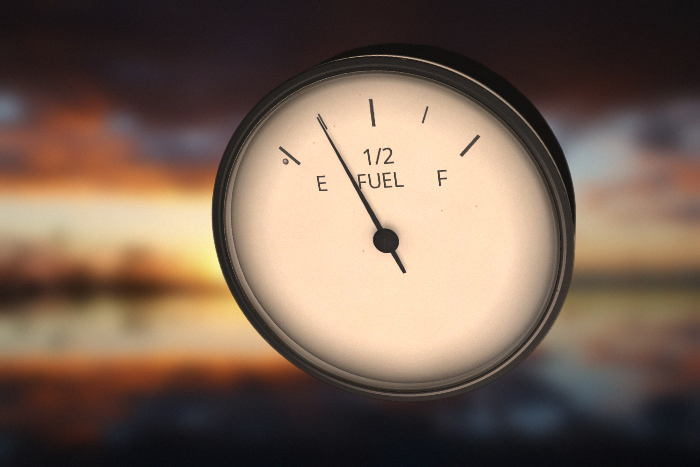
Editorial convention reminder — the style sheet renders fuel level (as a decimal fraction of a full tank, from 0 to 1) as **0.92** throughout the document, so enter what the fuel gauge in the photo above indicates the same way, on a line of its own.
**0.25**
